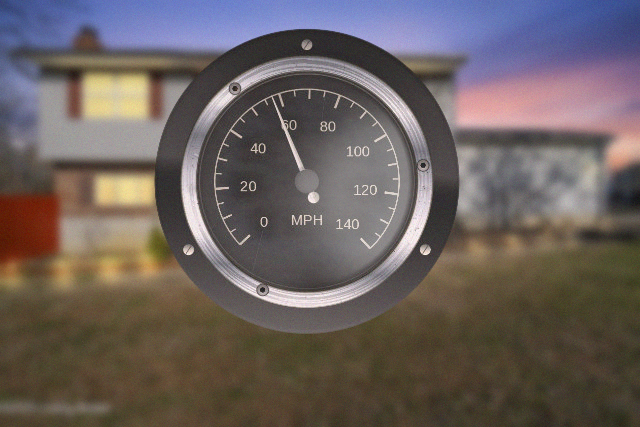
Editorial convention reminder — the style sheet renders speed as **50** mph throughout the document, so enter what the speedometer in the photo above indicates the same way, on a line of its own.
**57.5** mph
